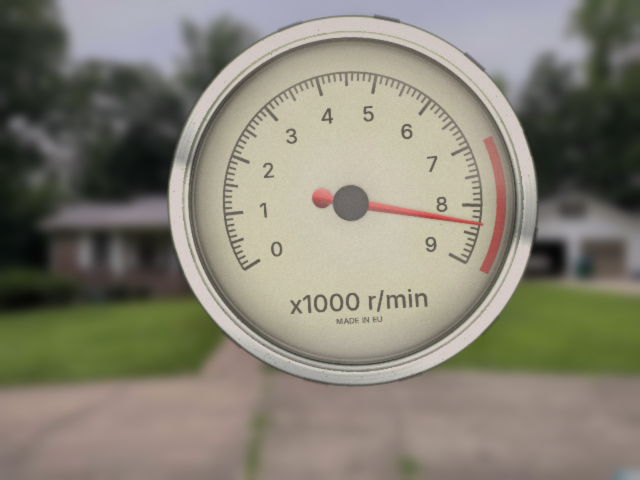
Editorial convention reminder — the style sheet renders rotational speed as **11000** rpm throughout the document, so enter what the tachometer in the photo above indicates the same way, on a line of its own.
**8300** rpm
